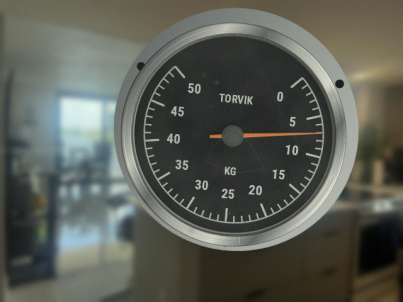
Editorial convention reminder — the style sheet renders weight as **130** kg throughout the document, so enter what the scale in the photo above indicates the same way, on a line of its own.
**7** kg
